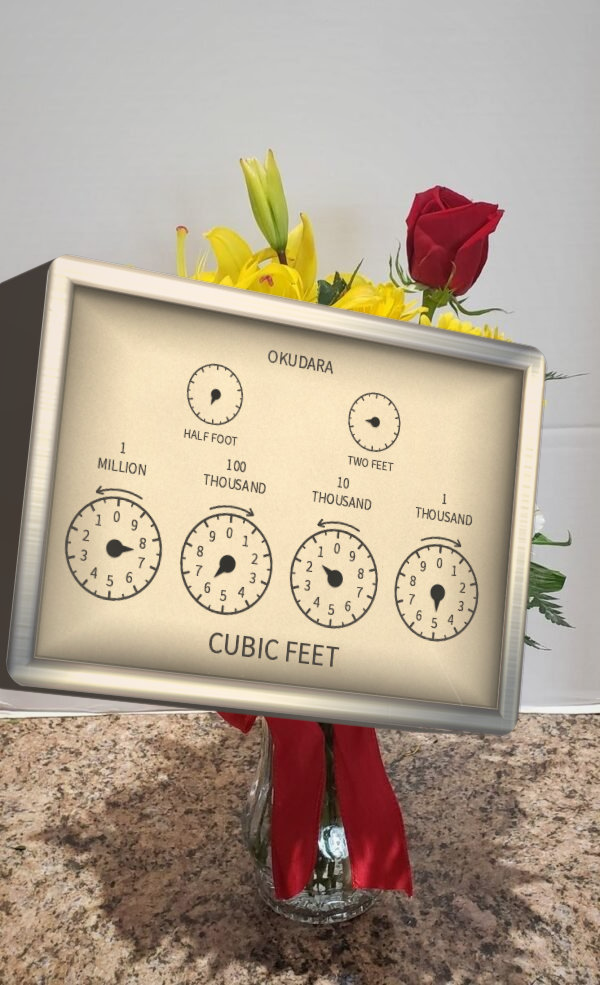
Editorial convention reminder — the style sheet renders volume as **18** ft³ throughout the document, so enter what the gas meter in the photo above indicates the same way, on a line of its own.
**761500** ft³
